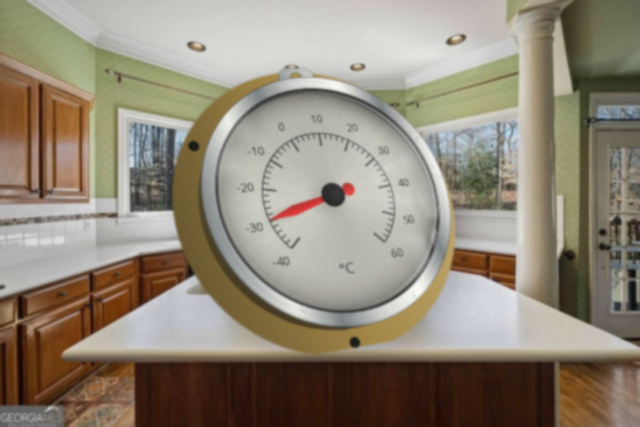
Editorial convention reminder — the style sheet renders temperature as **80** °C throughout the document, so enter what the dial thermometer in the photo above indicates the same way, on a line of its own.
**-30** °C
